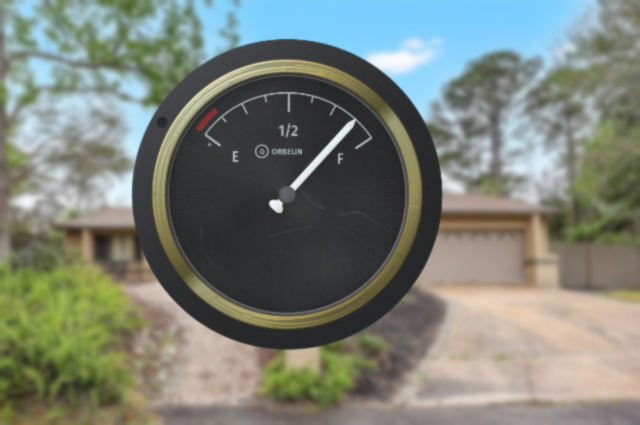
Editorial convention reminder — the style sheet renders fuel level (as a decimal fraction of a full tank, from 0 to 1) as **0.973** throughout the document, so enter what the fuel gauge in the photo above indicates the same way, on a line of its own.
**0.875**
